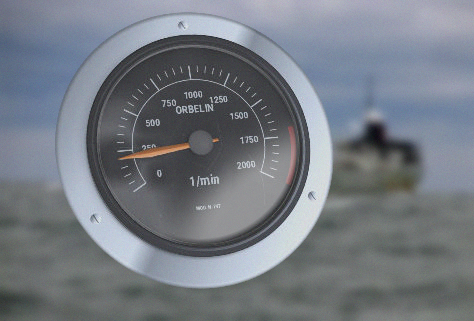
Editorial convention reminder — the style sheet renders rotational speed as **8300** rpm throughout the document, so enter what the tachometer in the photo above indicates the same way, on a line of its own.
**200** rpm
